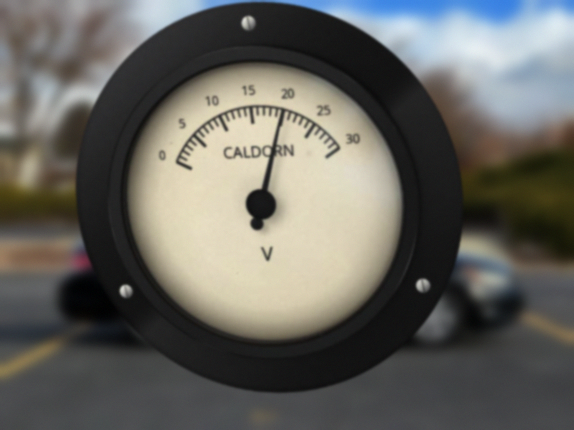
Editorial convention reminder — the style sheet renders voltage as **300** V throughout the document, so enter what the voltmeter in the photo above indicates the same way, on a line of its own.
**20** V
